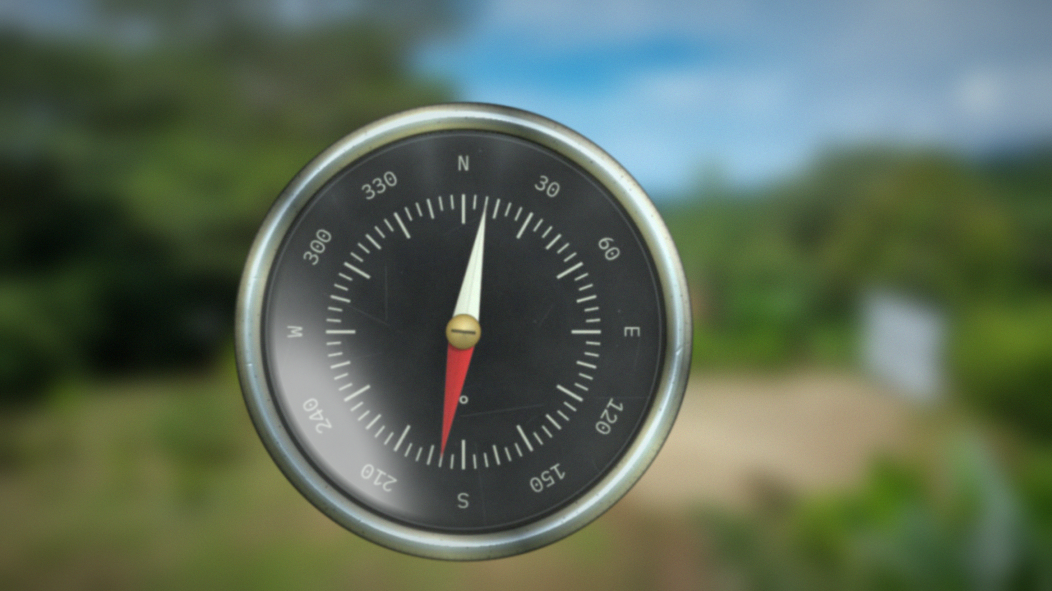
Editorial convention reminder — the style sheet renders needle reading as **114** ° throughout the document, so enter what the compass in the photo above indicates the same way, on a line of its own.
**190** °
